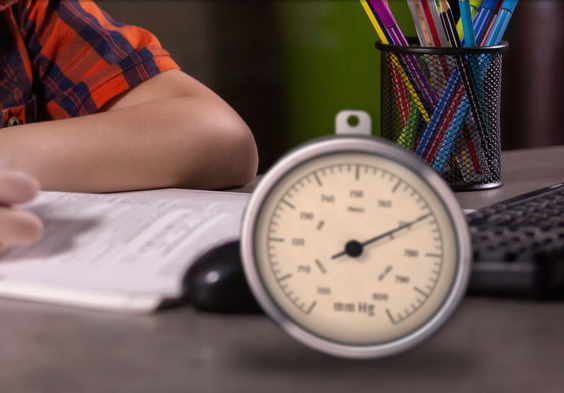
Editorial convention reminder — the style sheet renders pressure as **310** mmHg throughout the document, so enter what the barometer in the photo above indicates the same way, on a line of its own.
**770** mmHg
